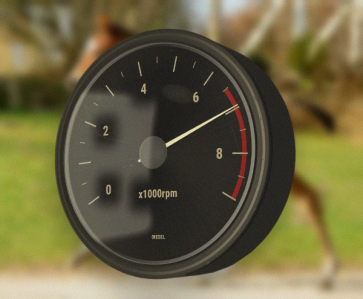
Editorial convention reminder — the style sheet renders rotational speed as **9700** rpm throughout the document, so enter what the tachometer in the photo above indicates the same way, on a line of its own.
**7000** rpm
